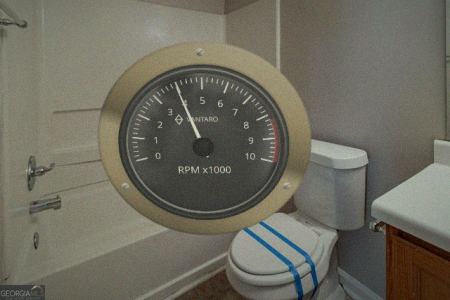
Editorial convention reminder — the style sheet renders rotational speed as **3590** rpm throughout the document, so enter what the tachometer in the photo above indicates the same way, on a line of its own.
**4000** rpm
